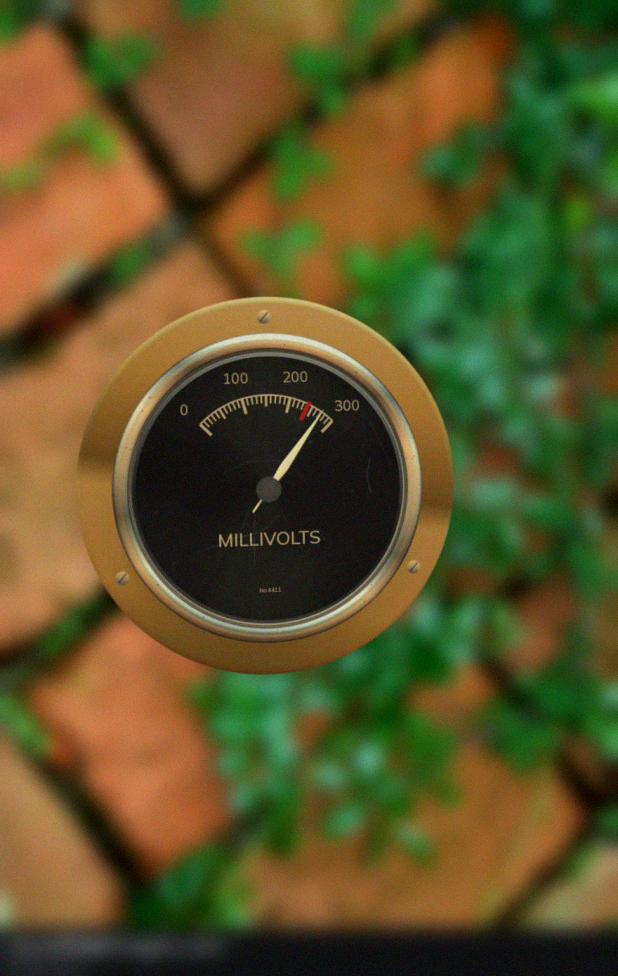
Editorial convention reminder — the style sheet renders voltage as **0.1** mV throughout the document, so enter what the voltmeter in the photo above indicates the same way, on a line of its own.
**270** mV
